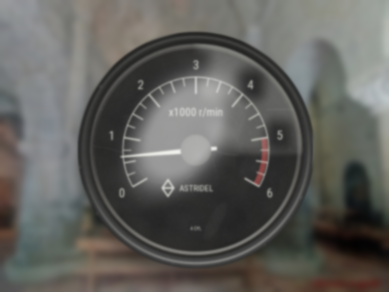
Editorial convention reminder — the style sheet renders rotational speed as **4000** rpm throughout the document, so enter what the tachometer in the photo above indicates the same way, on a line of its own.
**625** rpm
